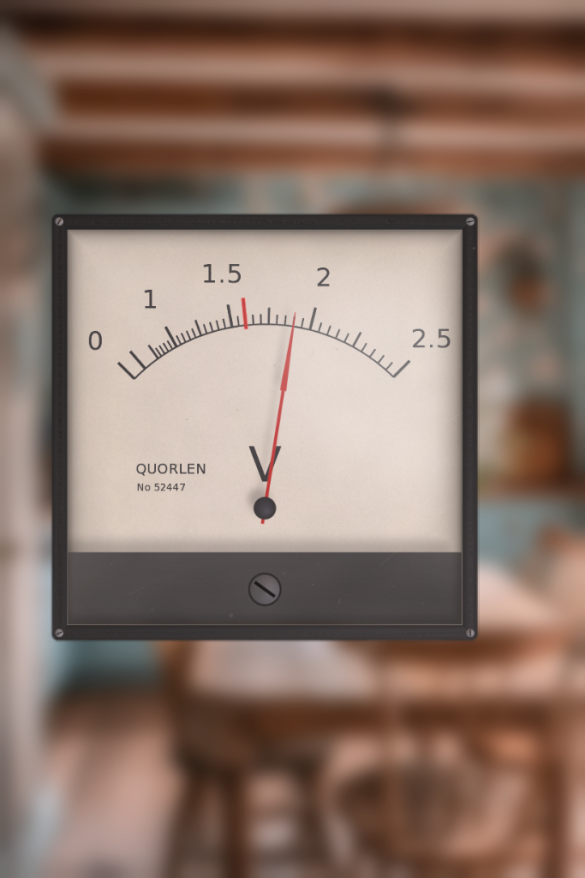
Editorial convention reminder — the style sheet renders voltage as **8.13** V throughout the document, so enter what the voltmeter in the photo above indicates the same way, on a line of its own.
**1.9** V
